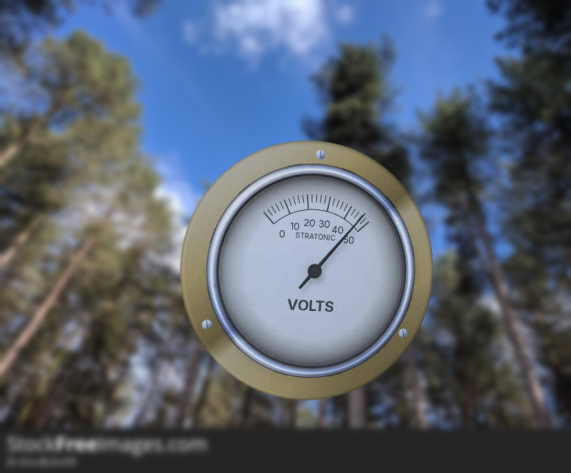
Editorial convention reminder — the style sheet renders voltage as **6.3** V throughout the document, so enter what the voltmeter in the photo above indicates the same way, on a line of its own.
**46** V
